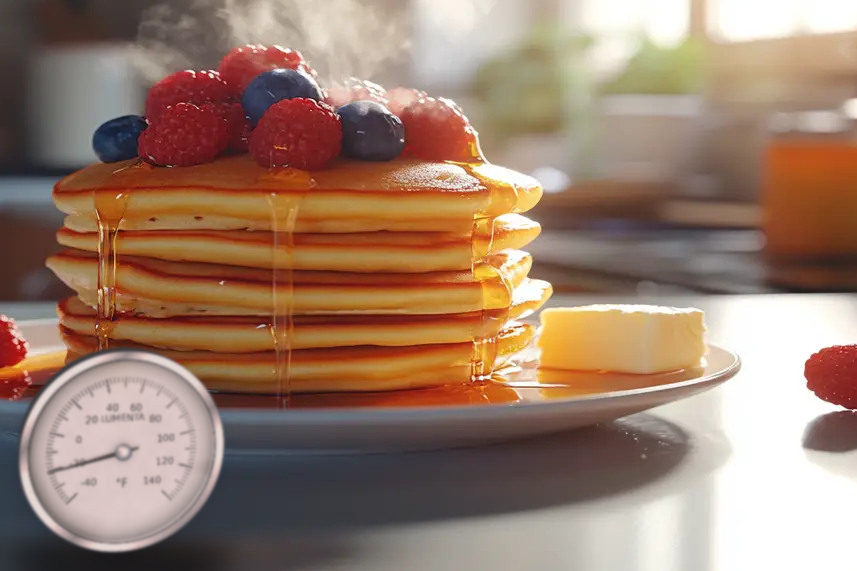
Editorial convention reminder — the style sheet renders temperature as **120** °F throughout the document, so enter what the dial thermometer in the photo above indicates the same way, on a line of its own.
**-20** °F
